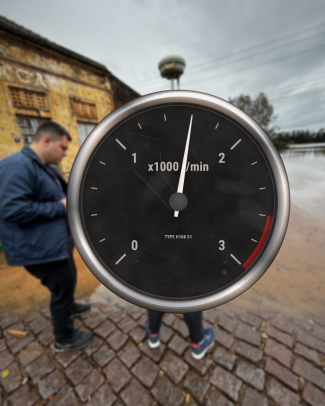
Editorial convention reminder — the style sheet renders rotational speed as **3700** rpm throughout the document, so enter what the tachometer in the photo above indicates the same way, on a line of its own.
**1600** rpm
